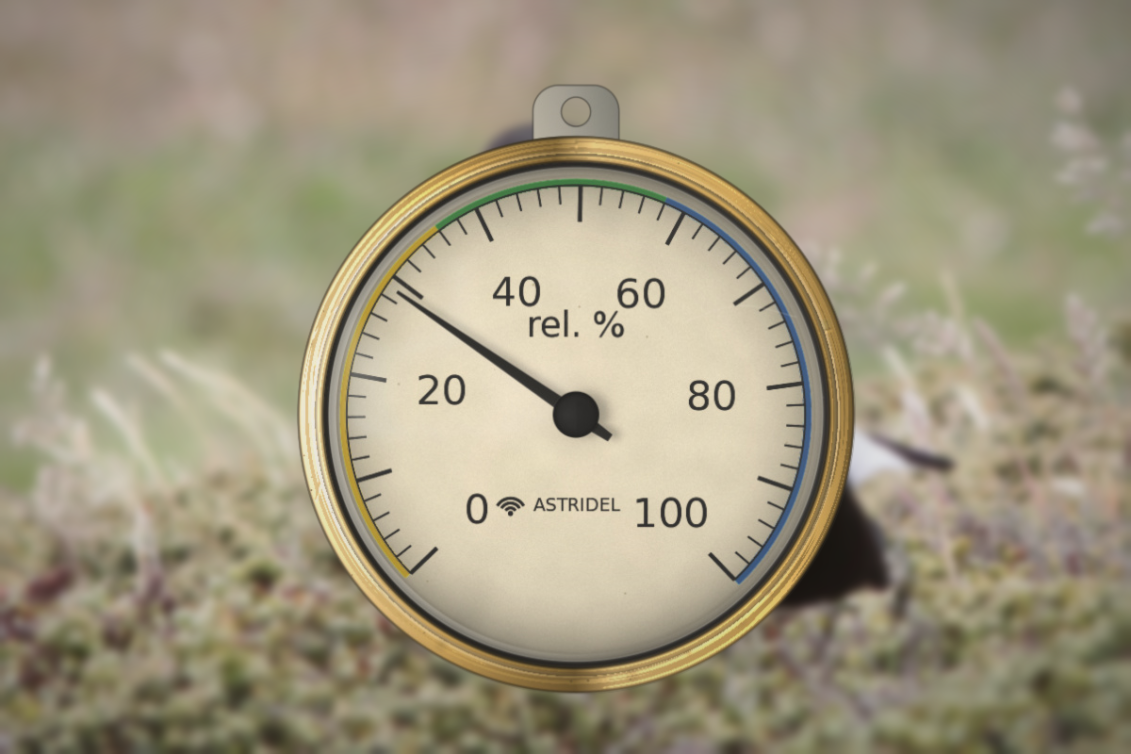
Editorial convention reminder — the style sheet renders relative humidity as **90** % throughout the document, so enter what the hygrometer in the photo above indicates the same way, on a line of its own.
**29** %
